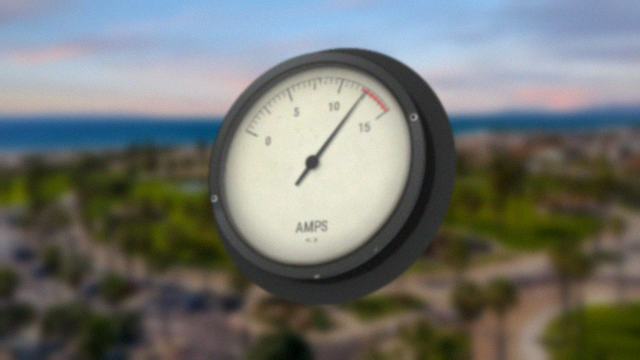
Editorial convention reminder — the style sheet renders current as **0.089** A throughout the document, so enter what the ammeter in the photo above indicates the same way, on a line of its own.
**12.5** A
